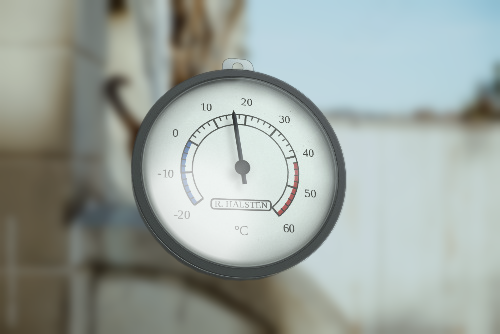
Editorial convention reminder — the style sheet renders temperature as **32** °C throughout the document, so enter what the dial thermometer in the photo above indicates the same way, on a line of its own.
**16** °C
